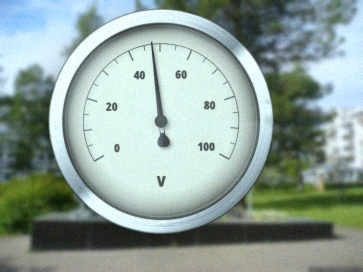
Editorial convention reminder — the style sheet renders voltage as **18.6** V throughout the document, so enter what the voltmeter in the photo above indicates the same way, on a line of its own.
**47.5** V
